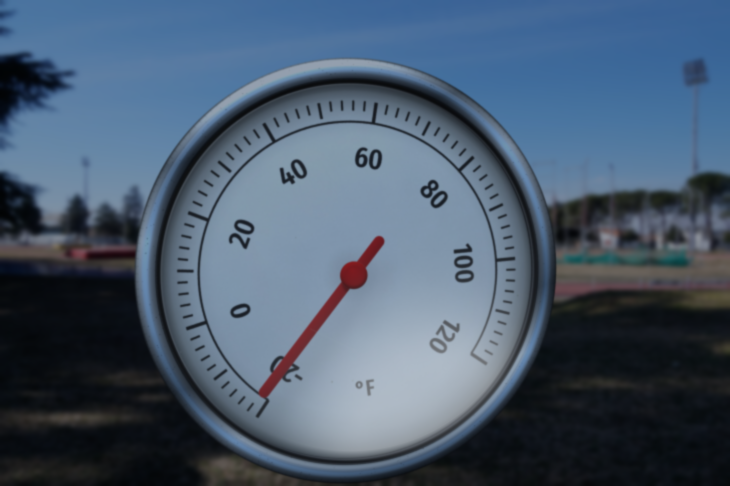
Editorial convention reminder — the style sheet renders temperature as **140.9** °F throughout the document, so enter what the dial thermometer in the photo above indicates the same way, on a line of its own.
**-18** °F
